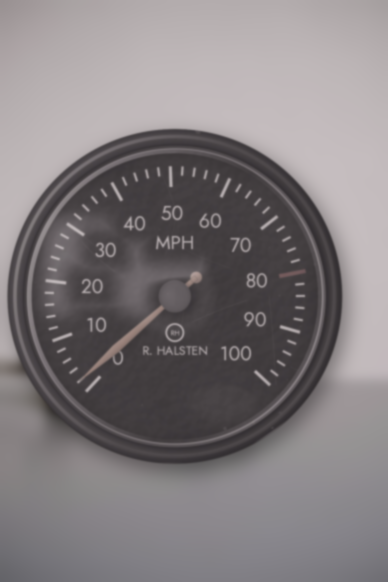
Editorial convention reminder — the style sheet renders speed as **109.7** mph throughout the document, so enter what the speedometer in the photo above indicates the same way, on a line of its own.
**2** mph
